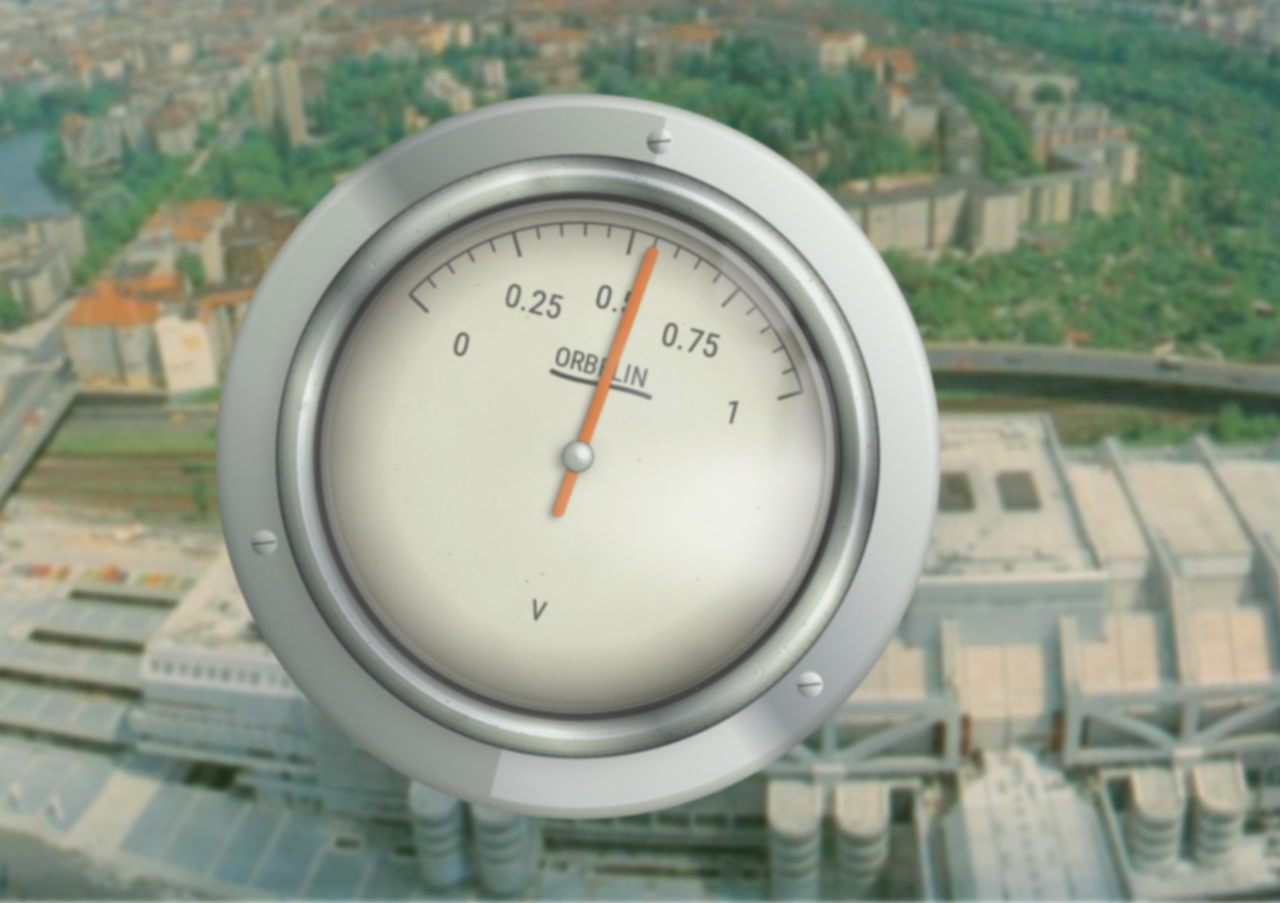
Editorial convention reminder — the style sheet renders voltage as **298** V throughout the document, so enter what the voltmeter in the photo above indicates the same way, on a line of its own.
**0.55** V
